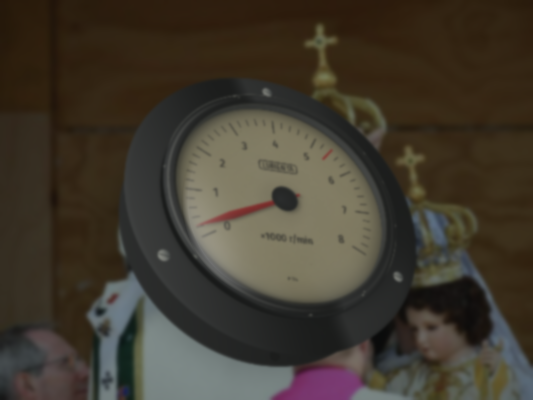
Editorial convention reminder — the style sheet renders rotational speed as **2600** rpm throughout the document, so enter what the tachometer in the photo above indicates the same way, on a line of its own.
**200** rpm
